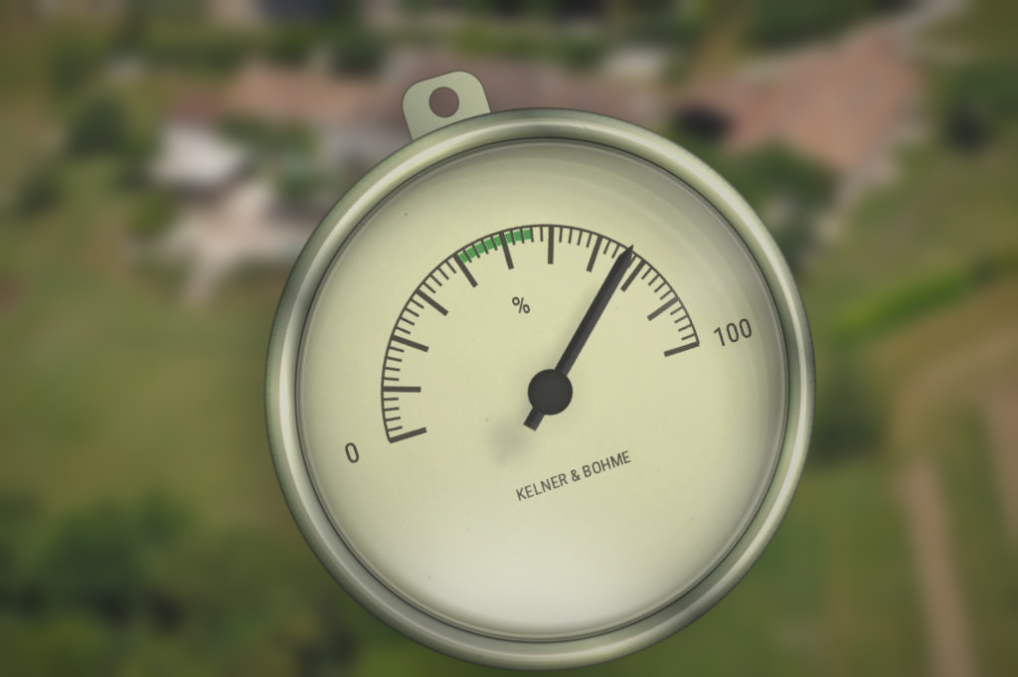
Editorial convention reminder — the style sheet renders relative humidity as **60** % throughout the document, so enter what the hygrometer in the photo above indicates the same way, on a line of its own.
**76** %
